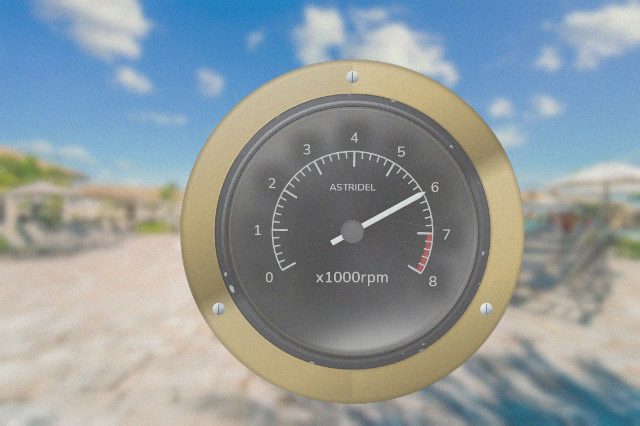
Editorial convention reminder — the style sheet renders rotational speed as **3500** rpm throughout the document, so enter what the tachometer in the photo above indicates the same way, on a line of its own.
**6000** rpm
